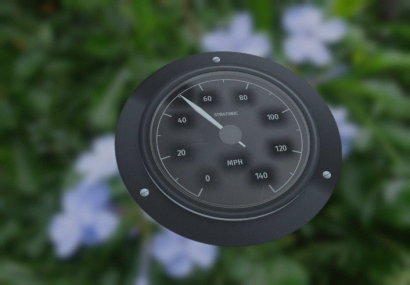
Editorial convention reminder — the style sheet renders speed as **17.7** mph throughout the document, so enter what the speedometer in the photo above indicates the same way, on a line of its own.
**50** mph
